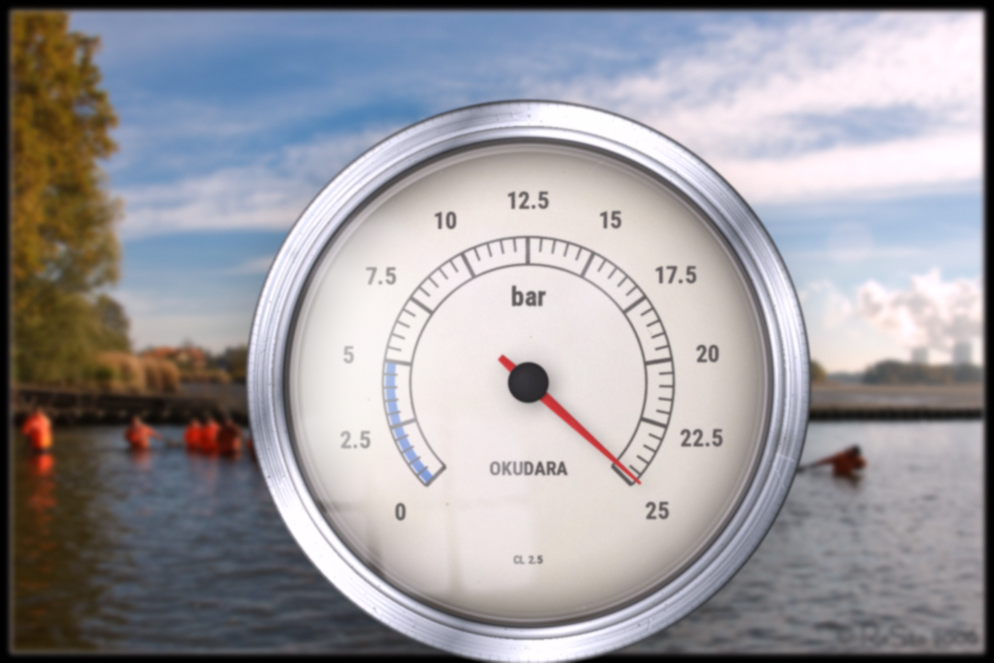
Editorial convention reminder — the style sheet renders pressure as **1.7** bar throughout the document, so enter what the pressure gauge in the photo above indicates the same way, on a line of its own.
**24.75** bar
